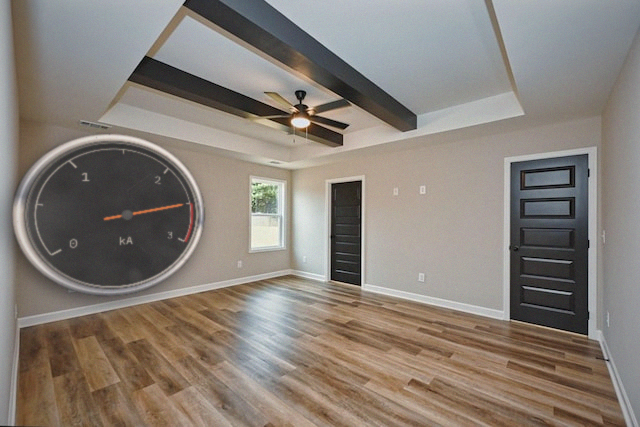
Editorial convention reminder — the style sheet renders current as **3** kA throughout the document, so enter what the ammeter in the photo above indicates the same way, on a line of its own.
**2.5** kA
